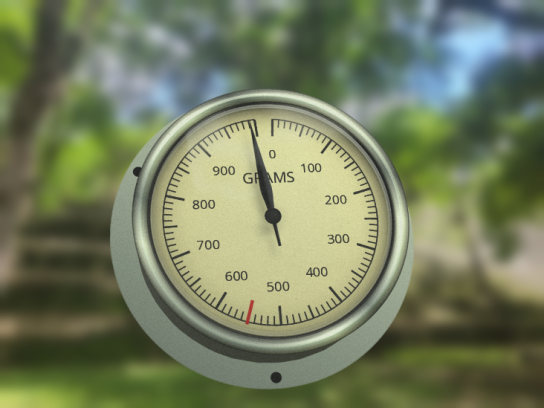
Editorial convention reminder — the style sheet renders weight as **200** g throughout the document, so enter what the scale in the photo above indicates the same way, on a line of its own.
**990** g
